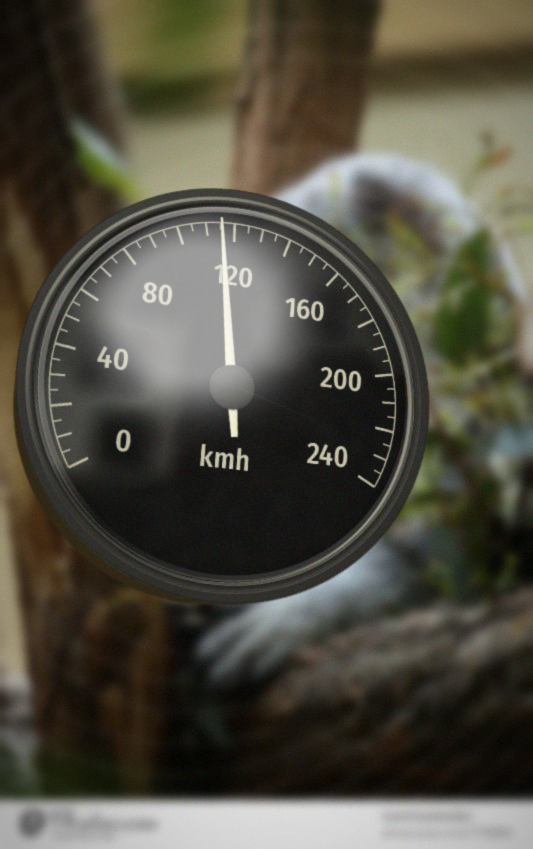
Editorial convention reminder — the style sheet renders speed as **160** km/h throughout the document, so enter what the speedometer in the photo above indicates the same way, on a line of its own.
**115** km/h
